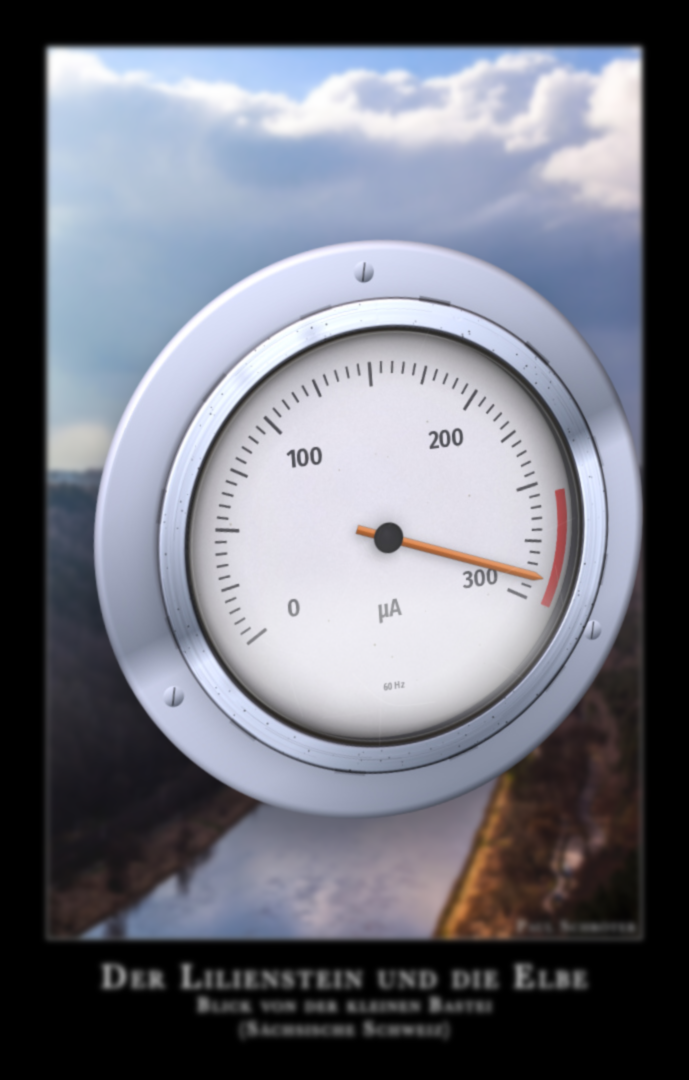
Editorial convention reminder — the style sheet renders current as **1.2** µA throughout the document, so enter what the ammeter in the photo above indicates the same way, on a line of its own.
**290** µA
